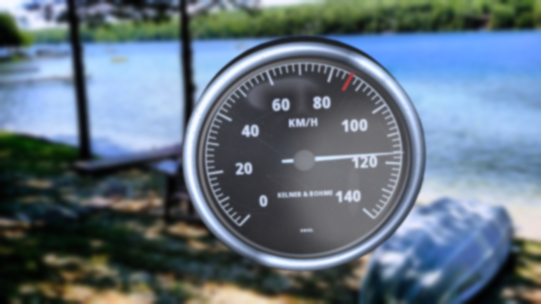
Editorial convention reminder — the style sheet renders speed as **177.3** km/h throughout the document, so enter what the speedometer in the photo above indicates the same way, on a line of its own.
**116** km/h
